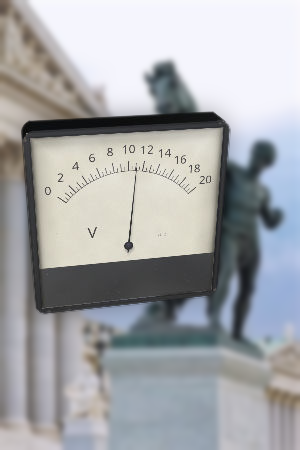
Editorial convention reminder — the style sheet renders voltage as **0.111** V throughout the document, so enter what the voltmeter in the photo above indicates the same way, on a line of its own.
**11** V
